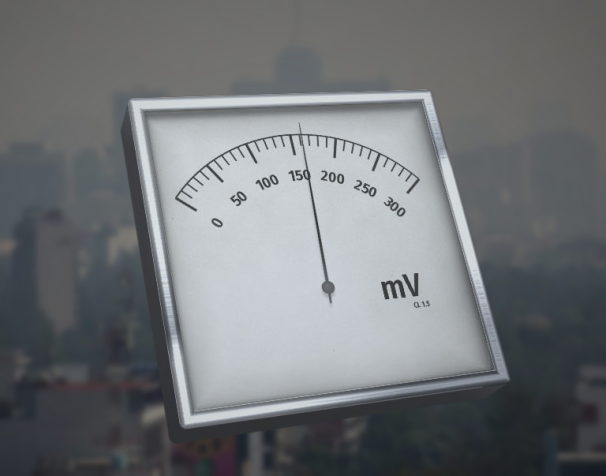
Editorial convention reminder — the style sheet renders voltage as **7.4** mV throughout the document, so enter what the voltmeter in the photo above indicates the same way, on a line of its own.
**160** mV
